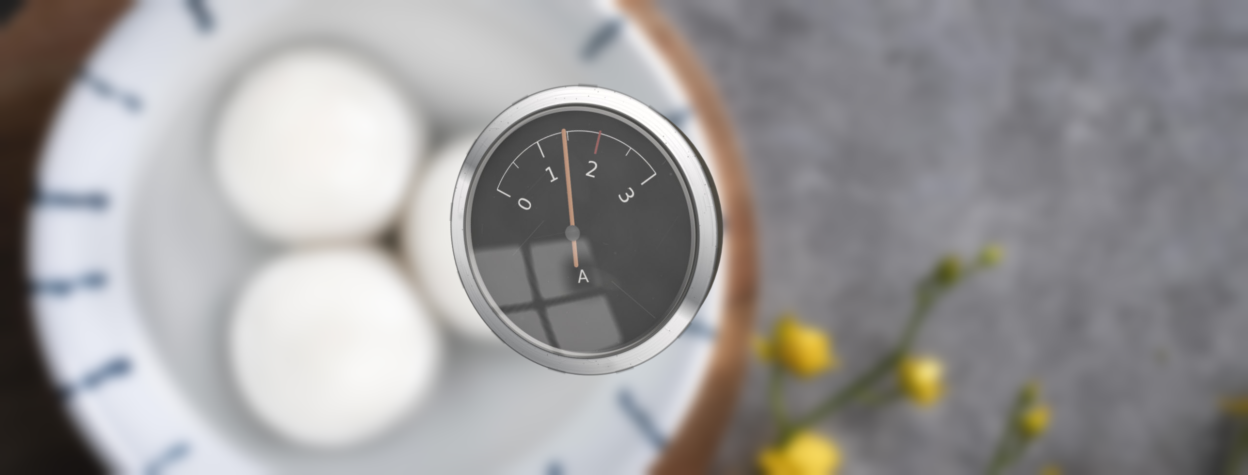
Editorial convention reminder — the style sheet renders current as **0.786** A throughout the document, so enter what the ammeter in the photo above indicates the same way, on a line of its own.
**1.5** A
